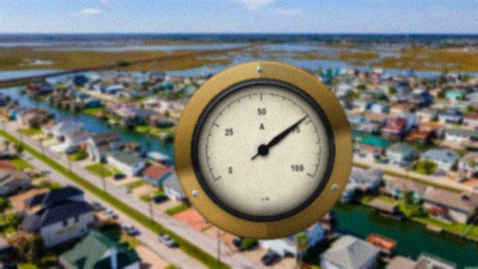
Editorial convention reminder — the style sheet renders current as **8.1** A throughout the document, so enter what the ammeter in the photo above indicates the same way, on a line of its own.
**72.5** A
